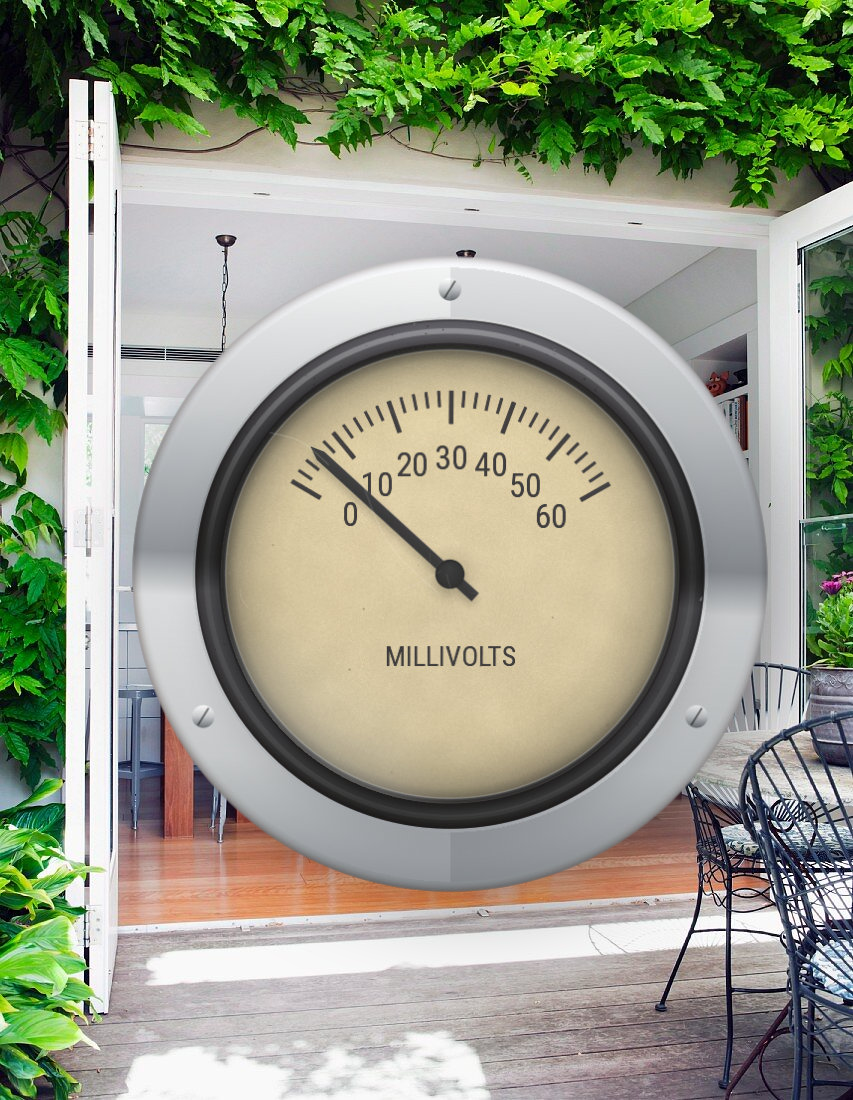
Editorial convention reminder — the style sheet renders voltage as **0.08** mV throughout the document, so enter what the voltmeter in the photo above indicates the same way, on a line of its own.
**6** mV
